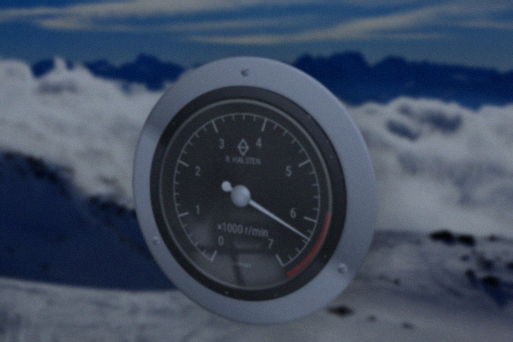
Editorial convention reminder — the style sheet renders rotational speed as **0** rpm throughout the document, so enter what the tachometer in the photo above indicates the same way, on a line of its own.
**6300** rpm
